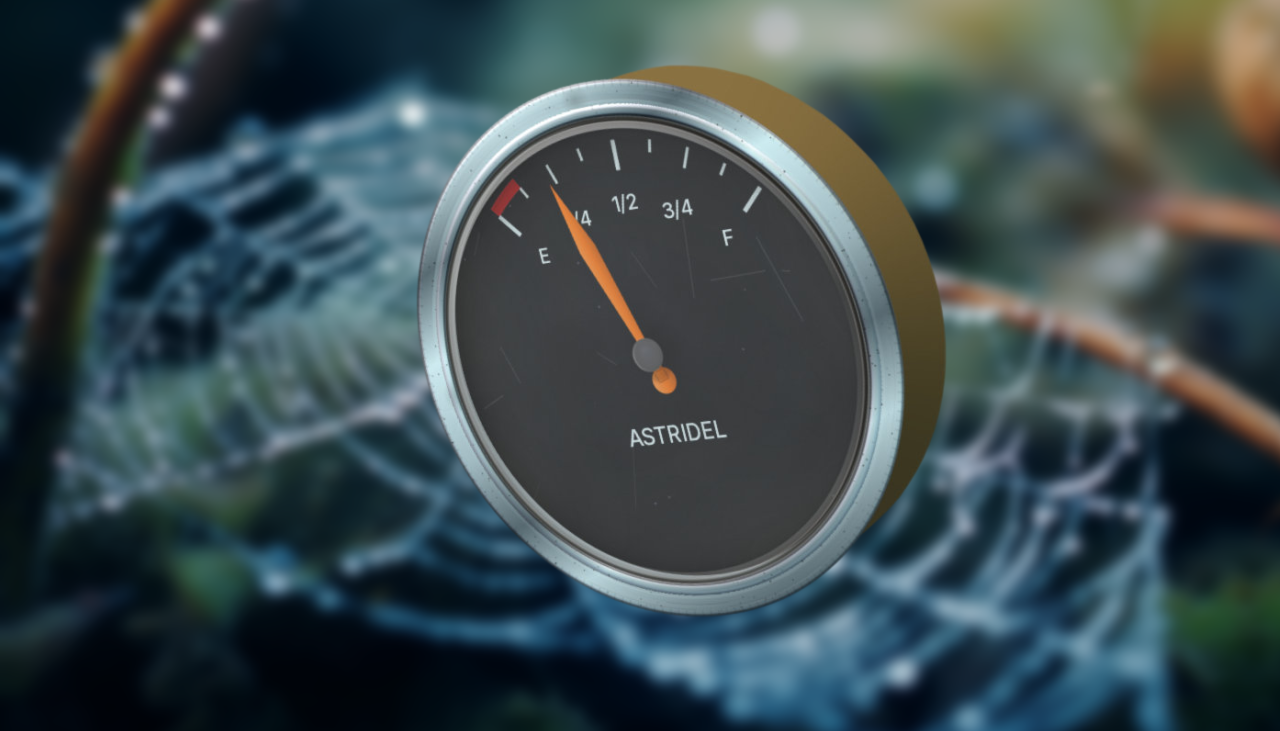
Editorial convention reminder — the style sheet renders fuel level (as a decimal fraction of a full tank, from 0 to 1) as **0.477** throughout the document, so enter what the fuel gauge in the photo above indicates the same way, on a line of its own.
**0.25**
